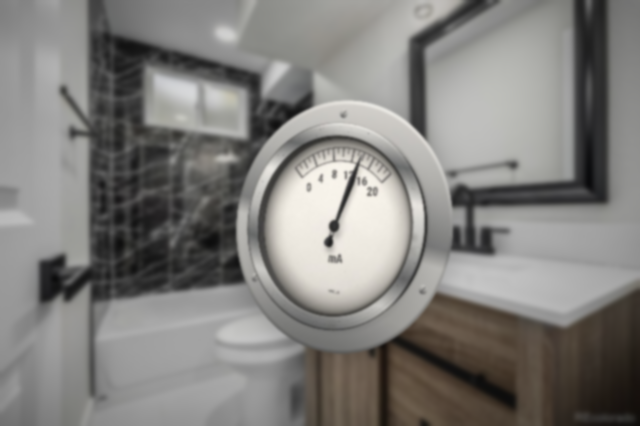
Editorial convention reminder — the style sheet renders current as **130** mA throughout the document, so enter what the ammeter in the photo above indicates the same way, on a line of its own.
**14** mA
